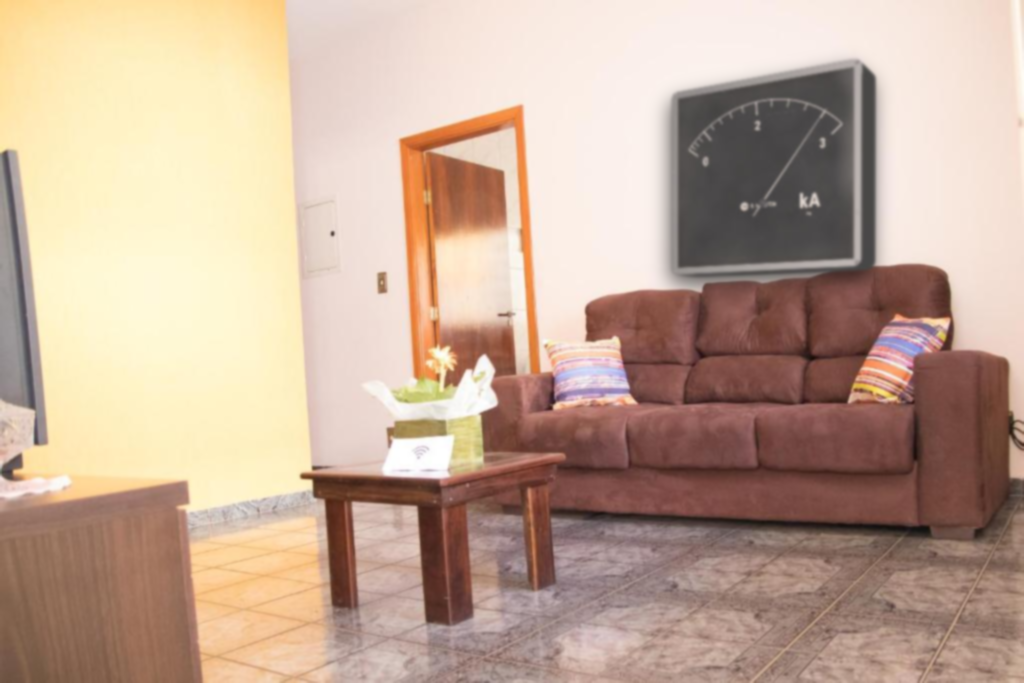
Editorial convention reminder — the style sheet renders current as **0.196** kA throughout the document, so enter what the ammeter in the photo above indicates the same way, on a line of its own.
**2.8** kA
